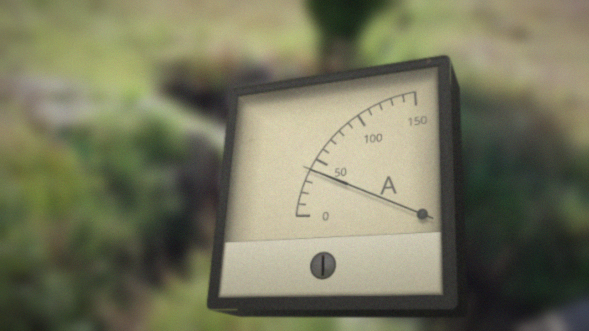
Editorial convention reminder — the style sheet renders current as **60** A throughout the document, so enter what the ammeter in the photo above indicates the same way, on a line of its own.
**40** A
